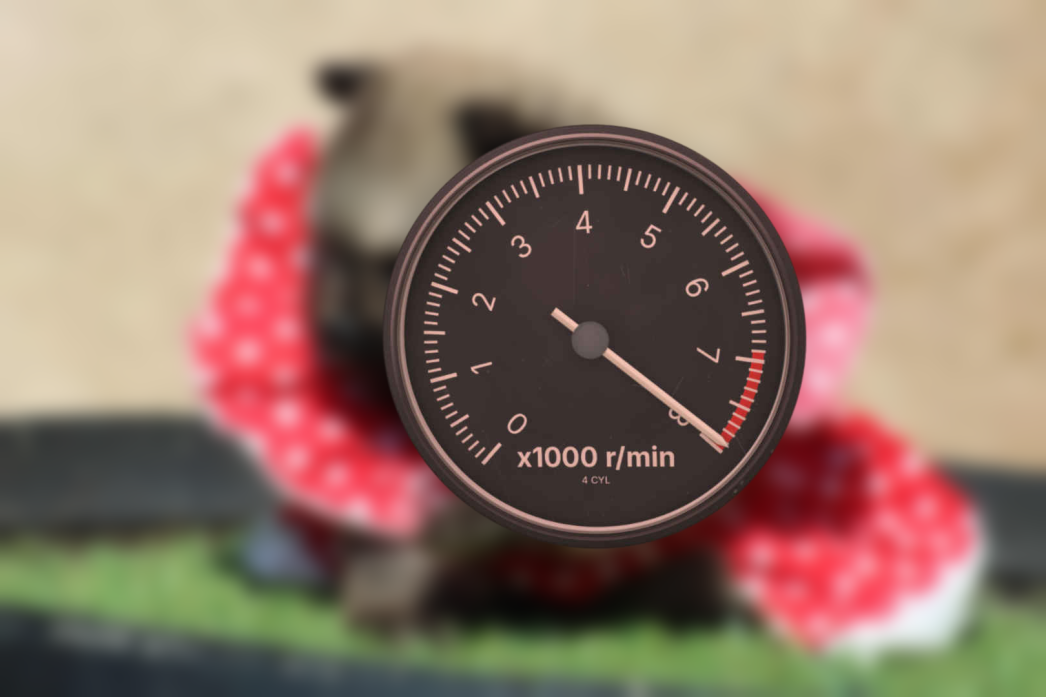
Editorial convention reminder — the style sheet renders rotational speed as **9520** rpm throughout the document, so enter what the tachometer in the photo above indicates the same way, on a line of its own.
**7900** rpm
